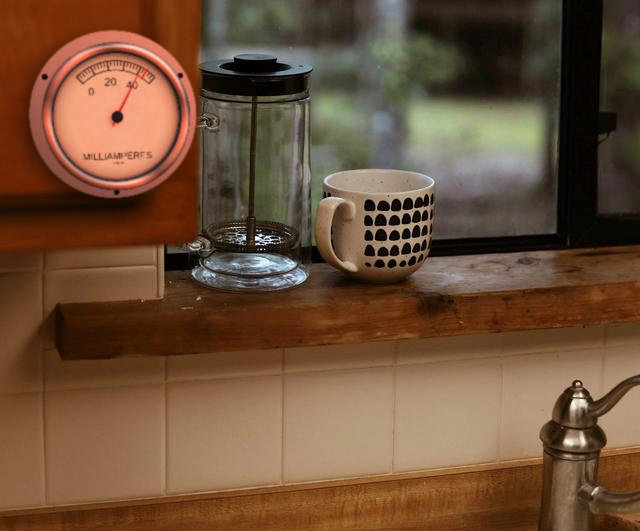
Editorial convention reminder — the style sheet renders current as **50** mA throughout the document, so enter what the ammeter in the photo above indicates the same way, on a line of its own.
**40** mA
